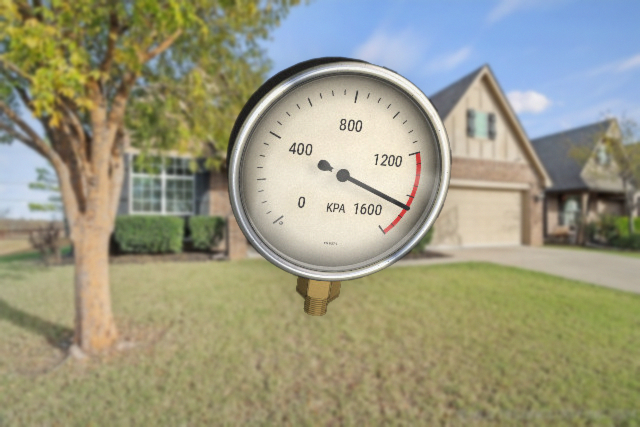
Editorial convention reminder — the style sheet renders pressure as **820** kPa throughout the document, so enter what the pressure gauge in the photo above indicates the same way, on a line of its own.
**1450** kPa
